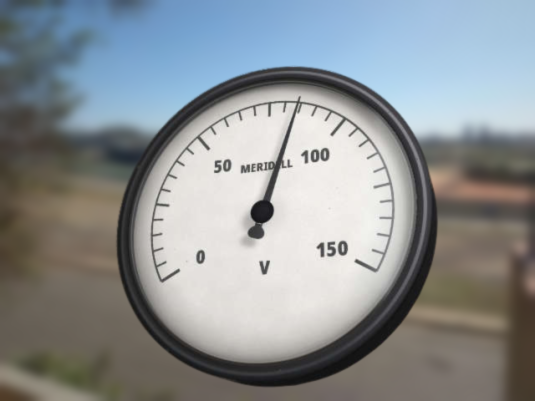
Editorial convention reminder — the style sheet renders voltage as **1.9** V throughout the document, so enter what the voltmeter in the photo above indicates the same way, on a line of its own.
**85** V
